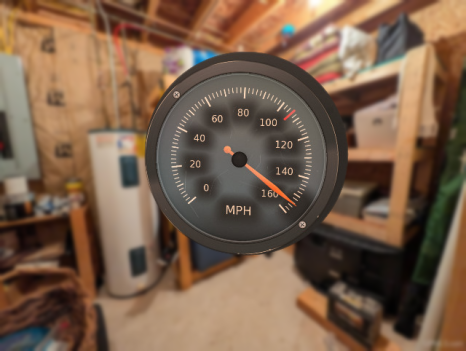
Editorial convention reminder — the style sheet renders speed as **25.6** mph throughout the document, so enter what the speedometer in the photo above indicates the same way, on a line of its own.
**154** mph
